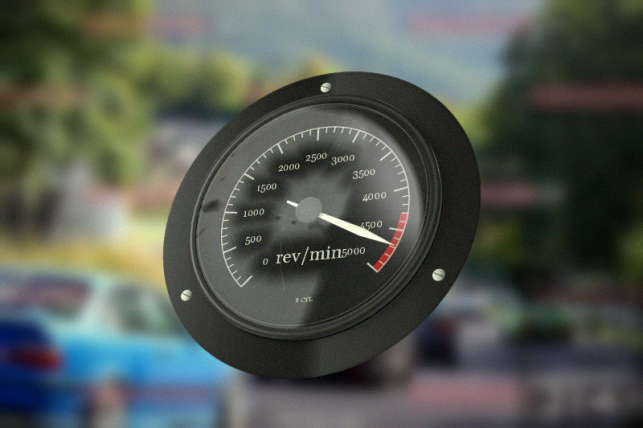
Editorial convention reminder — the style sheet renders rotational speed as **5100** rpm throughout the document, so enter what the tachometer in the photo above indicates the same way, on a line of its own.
**4700** rpm
